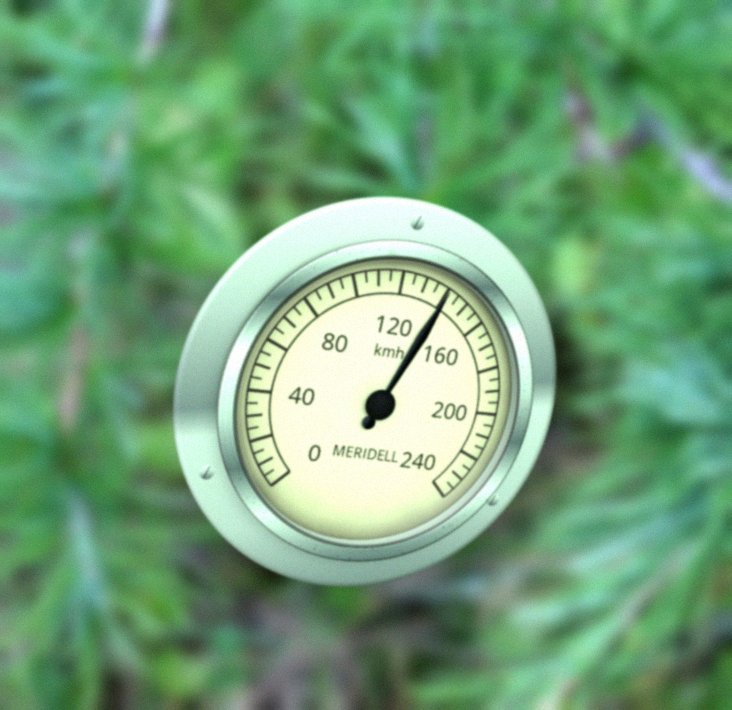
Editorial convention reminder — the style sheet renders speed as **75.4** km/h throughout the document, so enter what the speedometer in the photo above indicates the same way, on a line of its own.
**140** km/h
